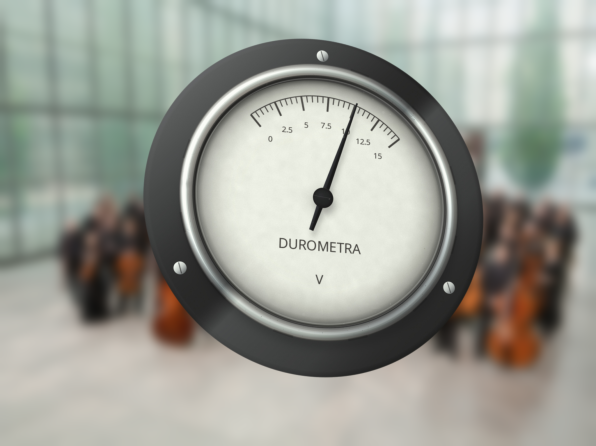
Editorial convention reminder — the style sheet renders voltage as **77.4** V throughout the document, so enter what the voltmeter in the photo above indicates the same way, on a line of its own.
**10** V
